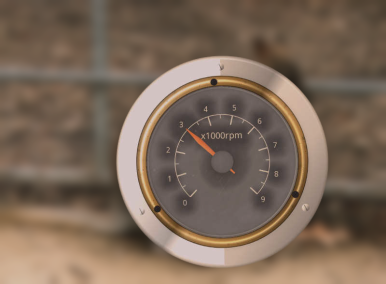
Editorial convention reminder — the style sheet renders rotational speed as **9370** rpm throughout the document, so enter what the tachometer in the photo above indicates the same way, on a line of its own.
**3000** rpm
